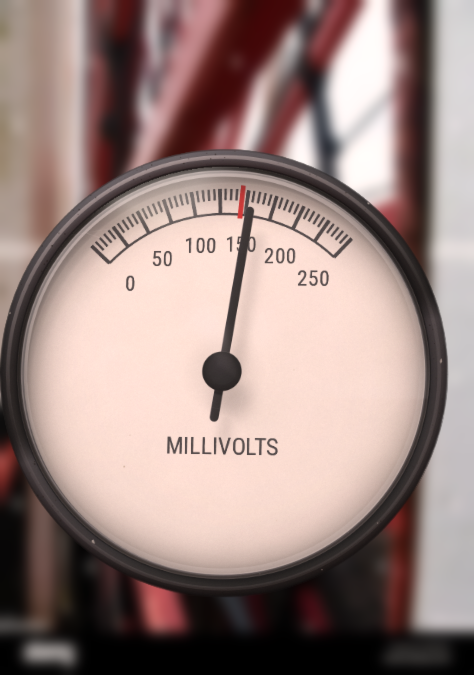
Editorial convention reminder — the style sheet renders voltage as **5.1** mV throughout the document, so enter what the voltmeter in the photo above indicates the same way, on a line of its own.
**155** mV
